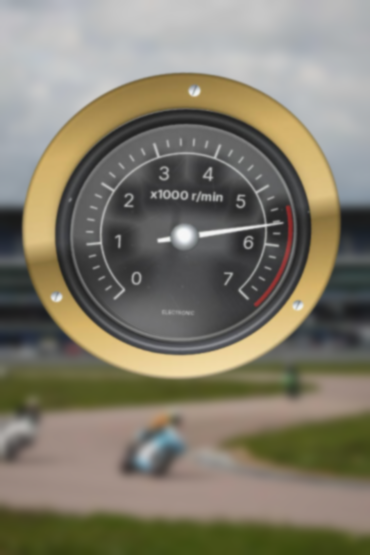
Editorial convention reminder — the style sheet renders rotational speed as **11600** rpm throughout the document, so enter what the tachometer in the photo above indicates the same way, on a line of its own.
**5600** rpm
